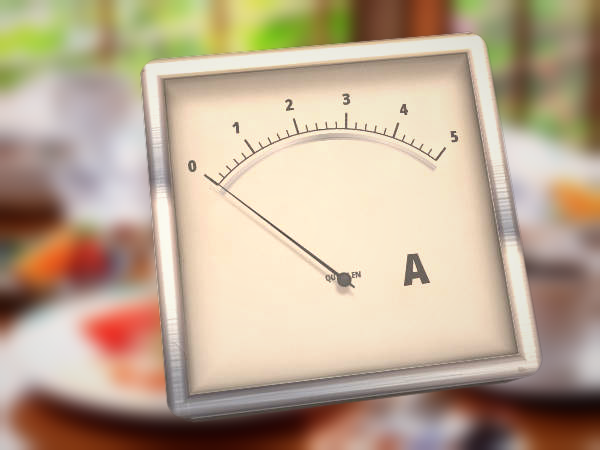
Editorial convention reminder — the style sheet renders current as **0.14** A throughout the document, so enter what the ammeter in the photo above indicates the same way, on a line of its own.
**0** A
